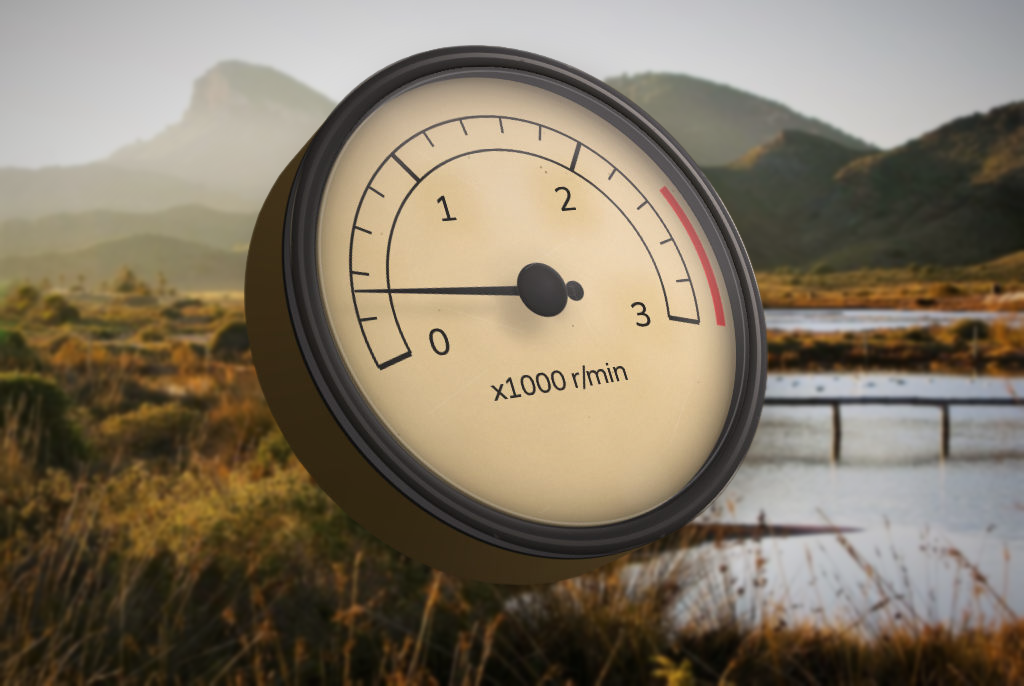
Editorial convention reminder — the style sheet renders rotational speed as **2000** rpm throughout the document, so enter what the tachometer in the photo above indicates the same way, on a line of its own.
**300** rpm
